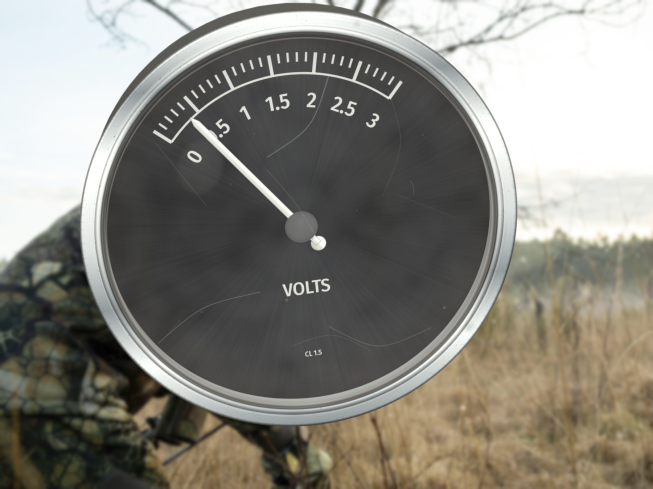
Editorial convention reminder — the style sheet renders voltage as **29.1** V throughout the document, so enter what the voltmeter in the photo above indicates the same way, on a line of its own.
**0.4** V
